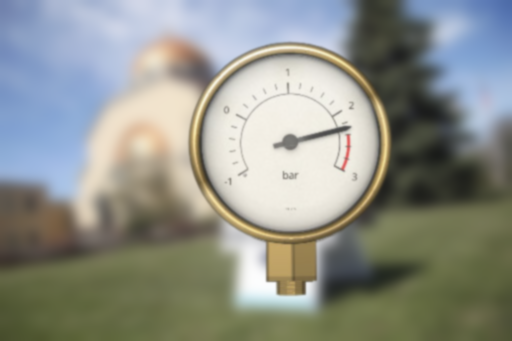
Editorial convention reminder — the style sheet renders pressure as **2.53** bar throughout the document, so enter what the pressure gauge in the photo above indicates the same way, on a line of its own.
**2.3** bar
